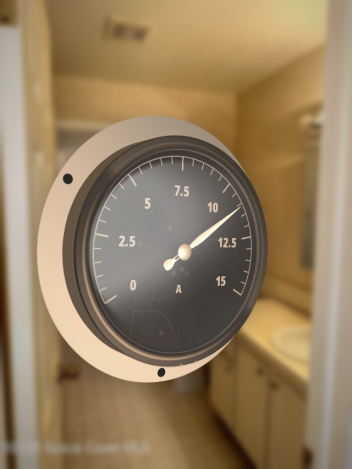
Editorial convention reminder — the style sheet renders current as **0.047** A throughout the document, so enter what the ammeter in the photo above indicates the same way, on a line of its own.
**11** A
